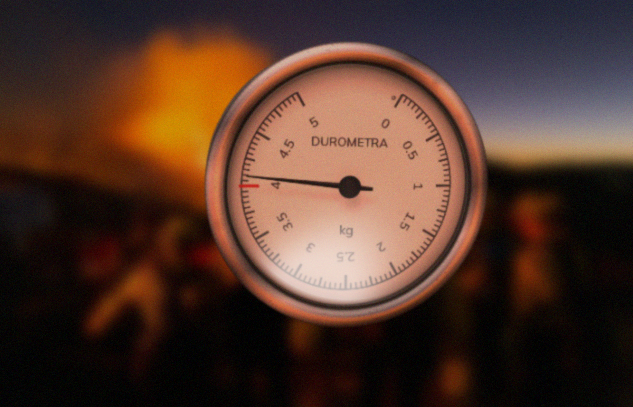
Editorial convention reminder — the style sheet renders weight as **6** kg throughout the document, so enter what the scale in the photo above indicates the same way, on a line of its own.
**4.1** kg
